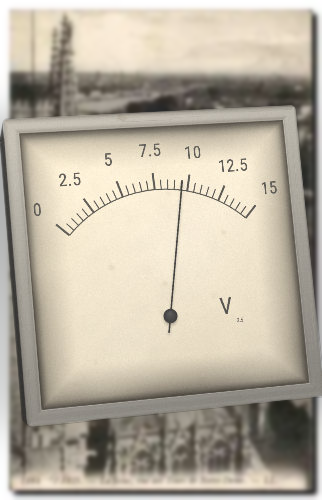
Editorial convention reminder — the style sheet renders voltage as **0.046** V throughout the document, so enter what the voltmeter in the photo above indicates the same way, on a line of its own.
**9.5** V
